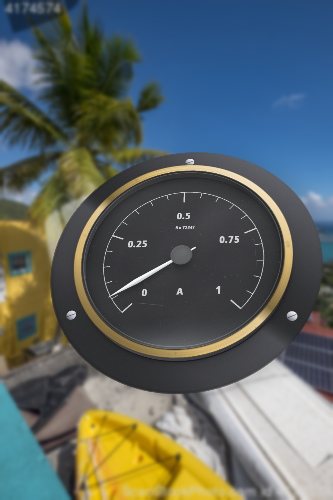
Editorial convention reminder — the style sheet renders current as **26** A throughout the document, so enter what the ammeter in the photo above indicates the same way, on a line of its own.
**0.05** A
